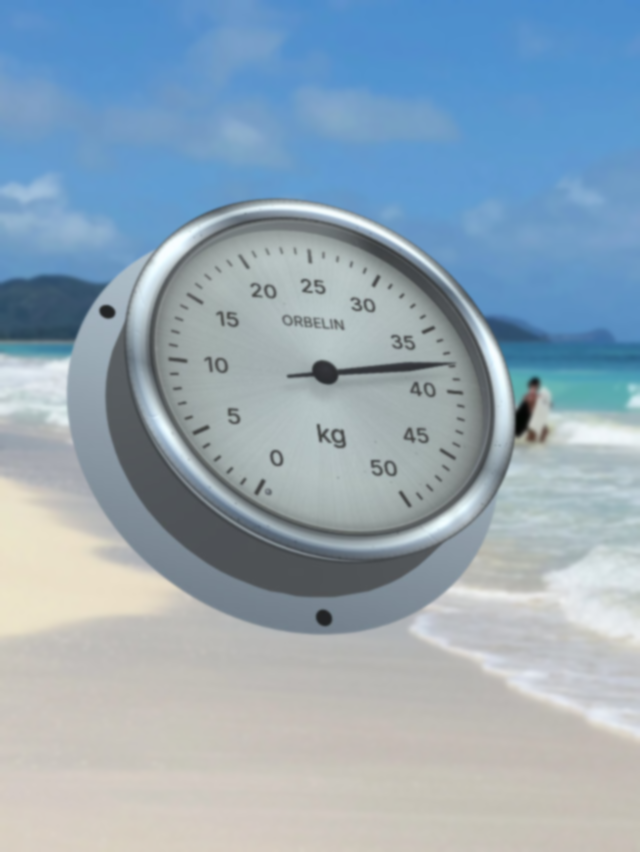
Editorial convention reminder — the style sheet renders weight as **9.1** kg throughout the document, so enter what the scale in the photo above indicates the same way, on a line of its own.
**38** kg
